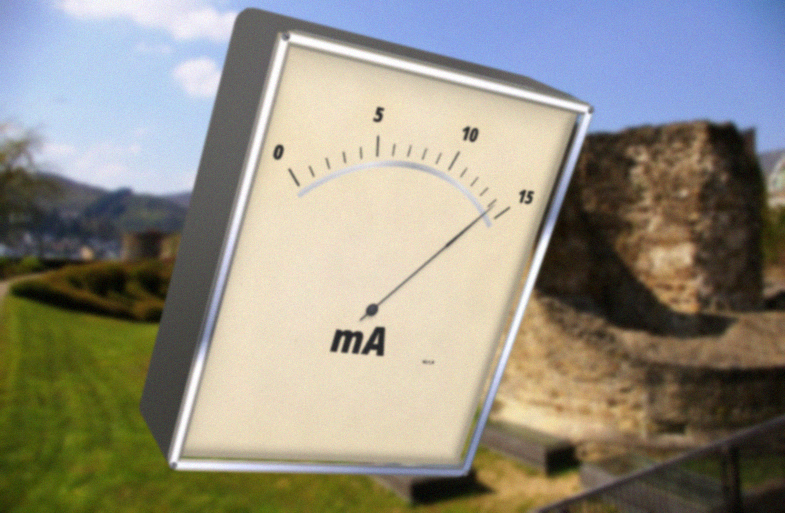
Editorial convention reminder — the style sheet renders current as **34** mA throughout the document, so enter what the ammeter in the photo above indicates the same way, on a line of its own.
**14** mA
